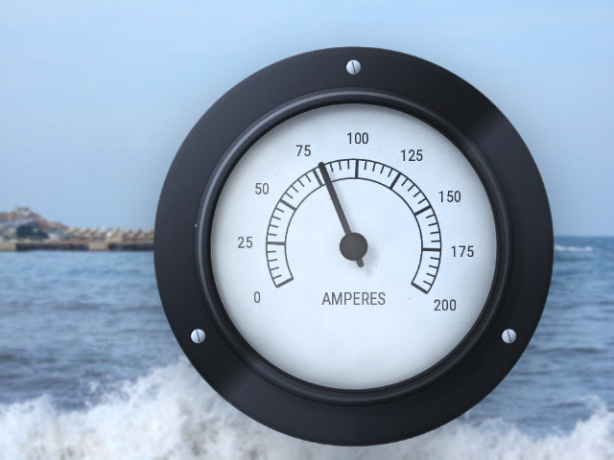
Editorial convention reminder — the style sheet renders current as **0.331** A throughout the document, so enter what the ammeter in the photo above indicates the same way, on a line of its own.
**80** A
